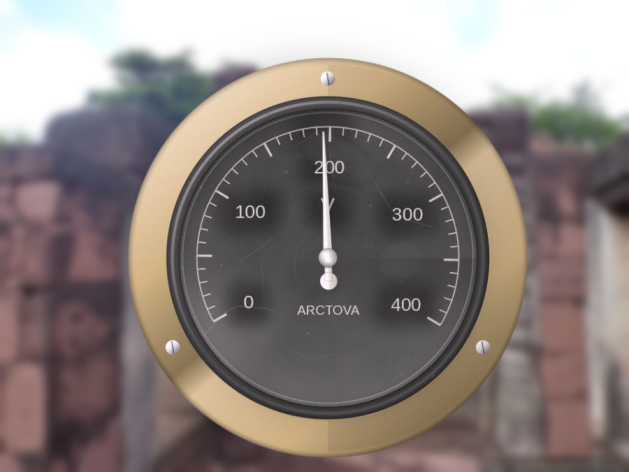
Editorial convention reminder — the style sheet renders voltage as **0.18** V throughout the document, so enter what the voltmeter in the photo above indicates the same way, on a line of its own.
**195** V
